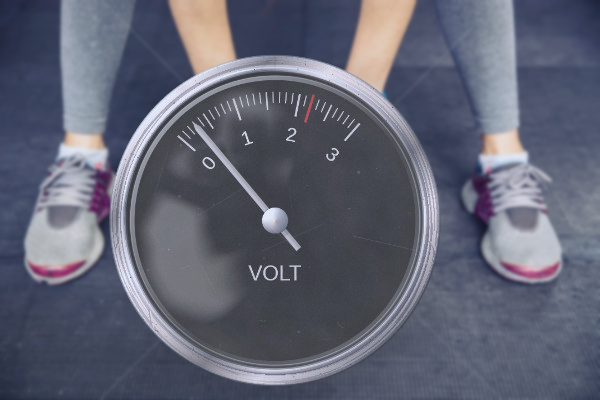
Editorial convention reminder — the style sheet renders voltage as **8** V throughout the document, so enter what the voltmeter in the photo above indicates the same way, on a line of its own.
**0.3** V
